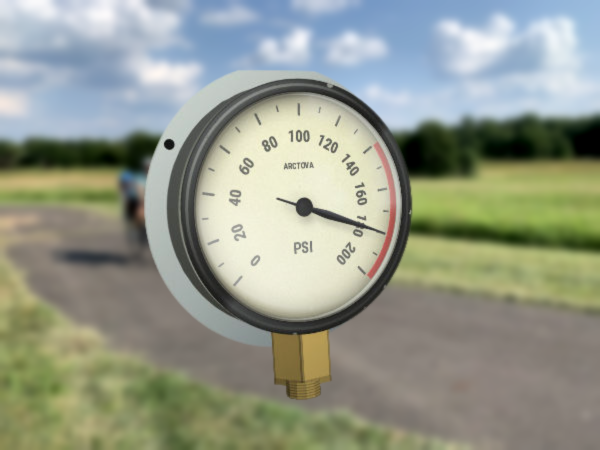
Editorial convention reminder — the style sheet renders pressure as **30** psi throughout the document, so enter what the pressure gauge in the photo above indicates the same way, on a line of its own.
**180** psi
